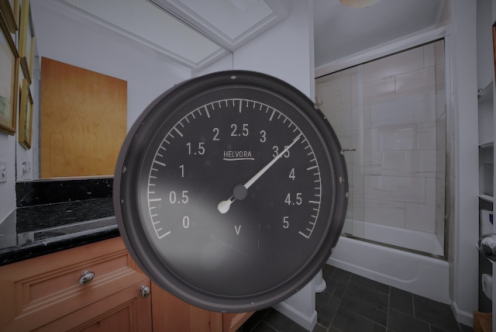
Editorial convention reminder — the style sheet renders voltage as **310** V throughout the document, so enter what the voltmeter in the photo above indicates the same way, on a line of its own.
**3.5** V
